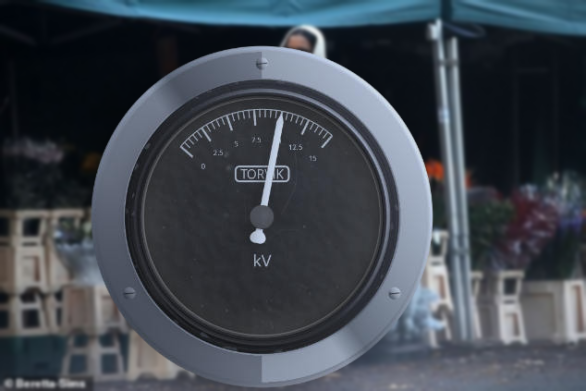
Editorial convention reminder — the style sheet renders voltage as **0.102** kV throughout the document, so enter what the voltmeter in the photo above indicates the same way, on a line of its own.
**10** kV
